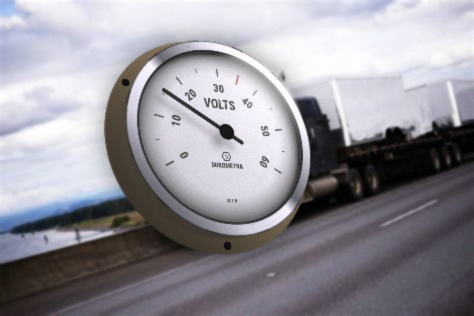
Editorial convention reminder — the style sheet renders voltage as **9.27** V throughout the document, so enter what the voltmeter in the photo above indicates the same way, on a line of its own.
**15** V
